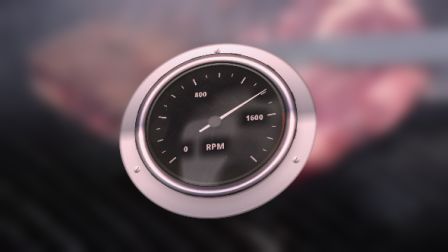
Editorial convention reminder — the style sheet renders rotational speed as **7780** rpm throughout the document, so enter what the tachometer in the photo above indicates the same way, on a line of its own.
**1400** rpm
